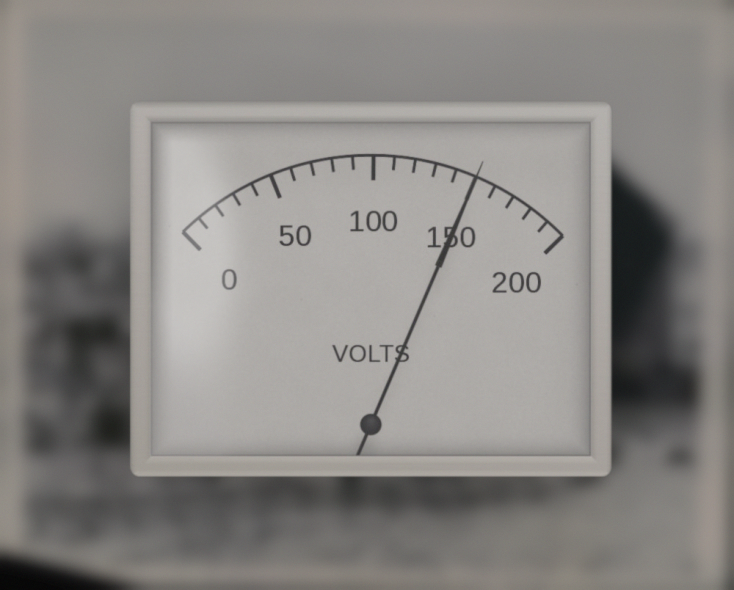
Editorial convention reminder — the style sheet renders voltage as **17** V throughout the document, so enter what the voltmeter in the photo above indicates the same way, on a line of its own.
**150** V
